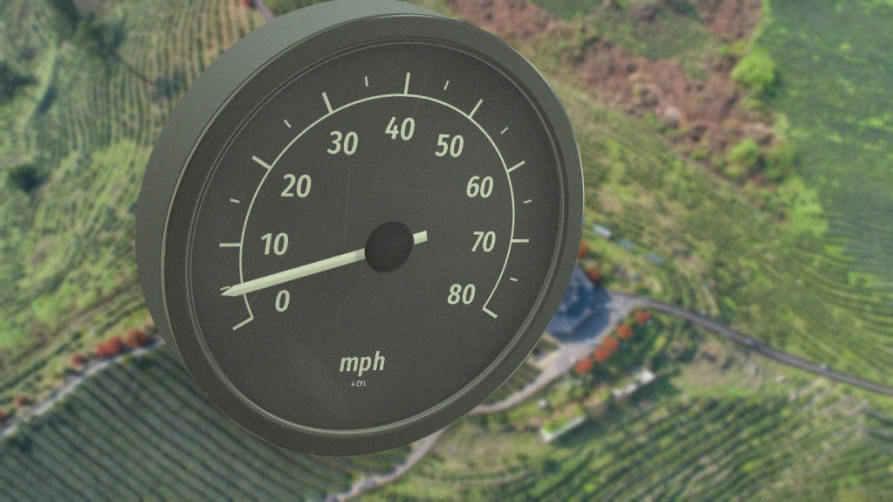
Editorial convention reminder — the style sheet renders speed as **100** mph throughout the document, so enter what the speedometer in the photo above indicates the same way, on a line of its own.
**5** mph
